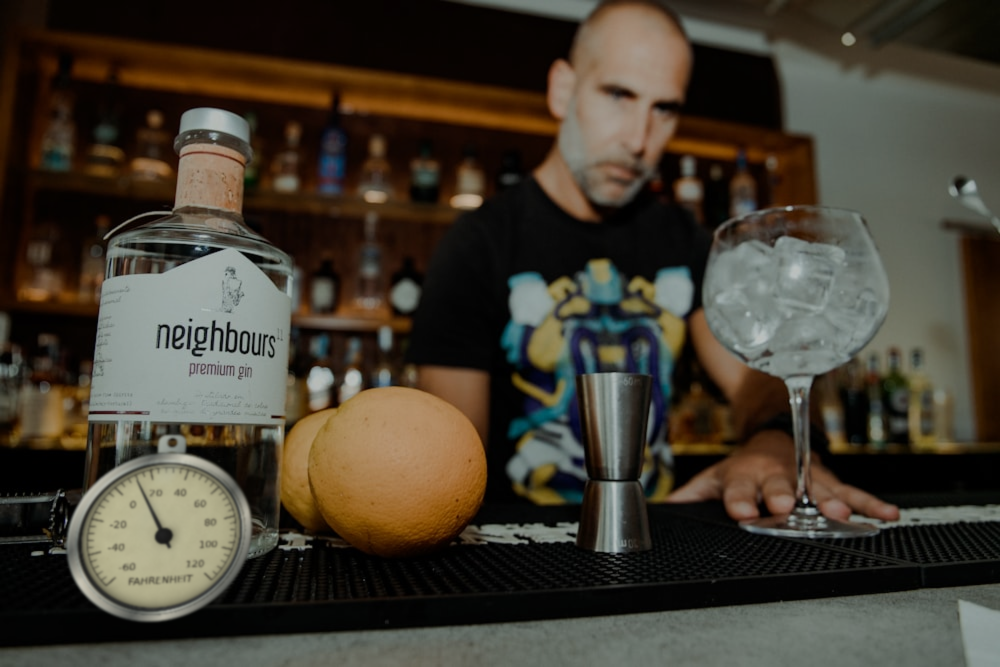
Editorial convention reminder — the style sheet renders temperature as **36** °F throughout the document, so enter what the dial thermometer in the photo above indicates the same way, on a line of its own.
**12** °F
